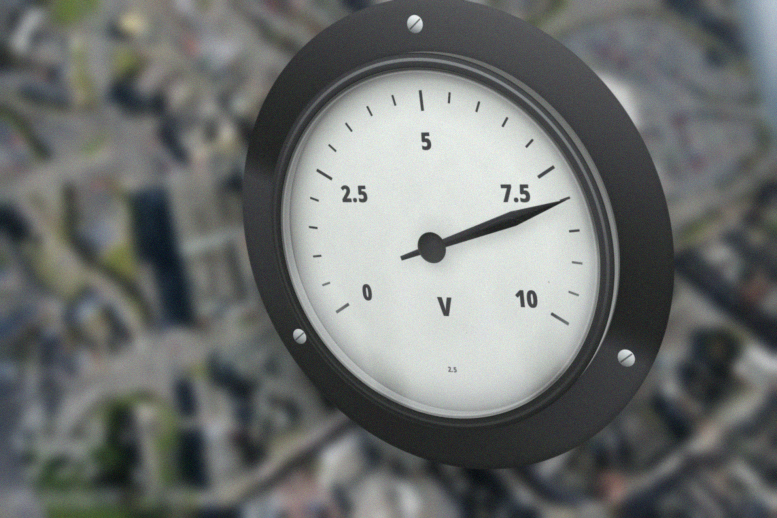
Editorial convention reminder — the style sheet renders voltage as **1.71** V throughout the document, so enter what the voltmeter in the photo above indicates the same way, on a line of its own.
**8** V
